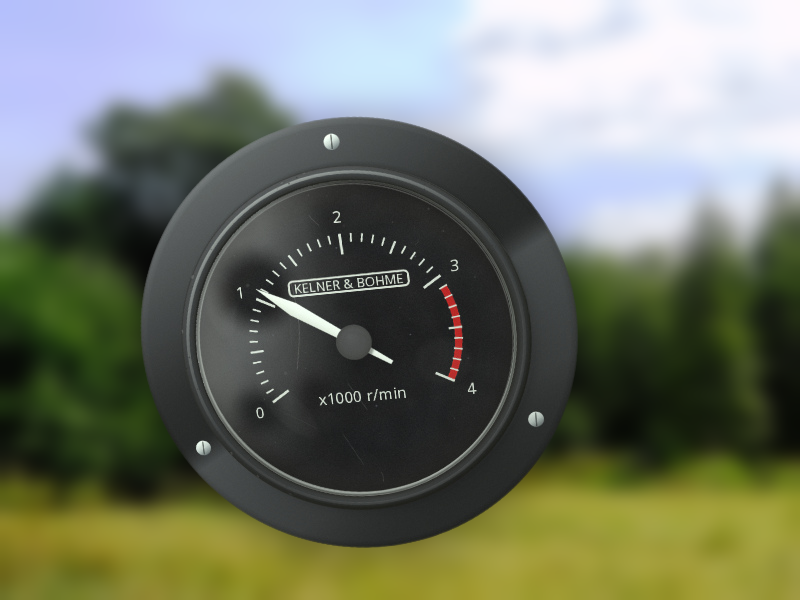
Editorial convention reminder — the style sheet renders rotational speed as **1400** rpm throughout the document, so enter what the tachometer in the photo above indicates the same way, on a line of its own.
**1100** rpm
